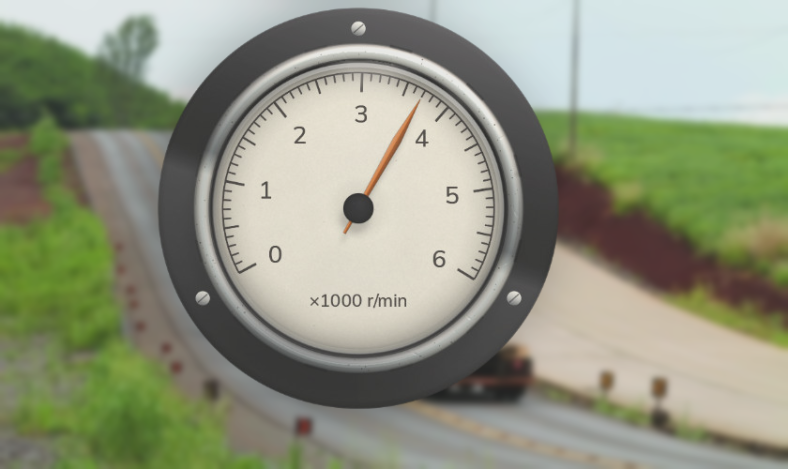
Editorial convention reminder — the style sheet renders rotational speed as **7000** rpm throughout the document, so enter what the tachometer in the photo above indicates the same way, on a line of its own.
**3700** rpm
